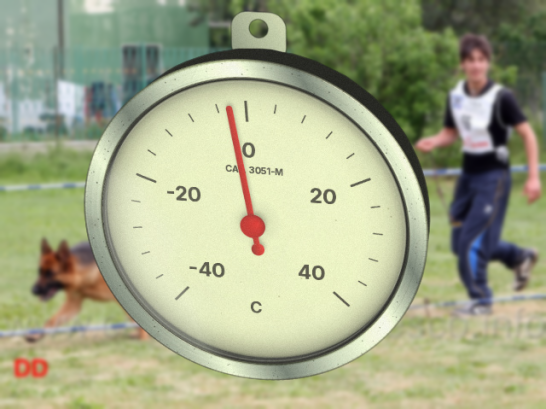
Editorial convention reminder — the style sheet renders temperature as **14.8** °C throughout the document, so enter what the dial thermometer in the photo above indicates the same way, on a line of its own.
**-2** °C
